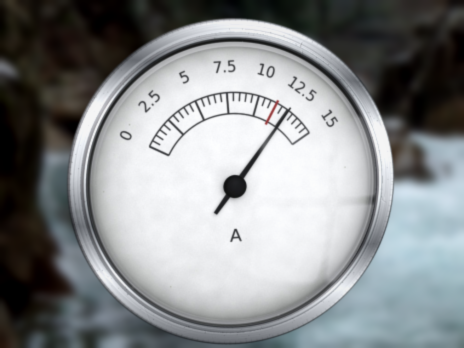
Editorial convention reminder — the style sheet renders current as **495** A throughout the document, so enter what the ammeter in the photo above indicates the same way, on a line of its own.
**12.5** A
